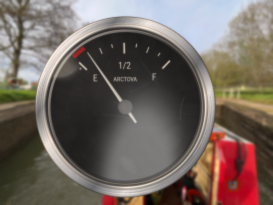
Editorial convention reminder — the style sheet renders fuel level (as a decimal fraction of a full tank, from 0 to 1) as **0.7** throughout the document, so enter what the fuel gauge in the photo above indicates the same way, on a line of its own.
**0.125**
